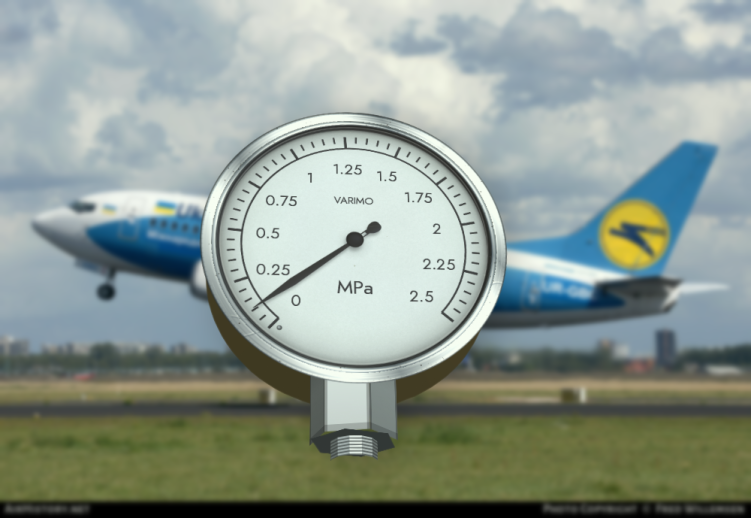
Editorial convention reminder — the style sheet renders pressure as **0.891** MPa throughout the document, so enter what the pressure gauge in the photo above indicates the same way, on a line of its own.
**0.1** MPa
